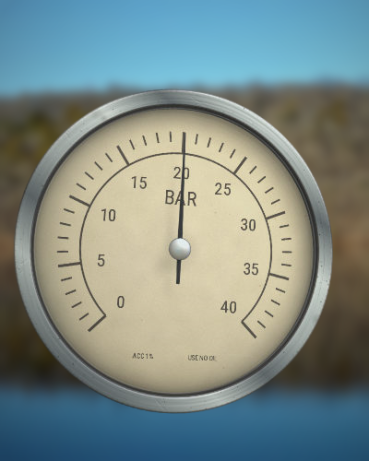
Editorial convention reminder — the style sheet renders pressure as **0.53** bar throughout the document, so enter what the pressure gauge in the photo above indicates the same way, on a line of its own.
**20** bar
